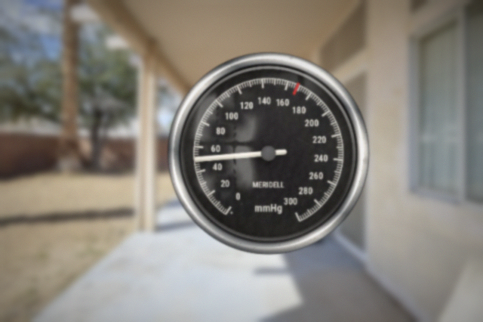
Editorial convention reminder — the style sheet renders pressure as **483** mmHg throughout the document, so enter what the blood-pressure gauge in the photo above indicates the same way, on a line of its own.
**50** mmHg
